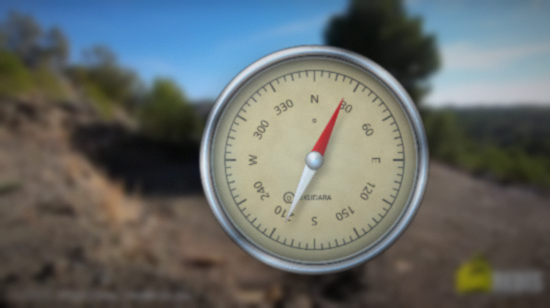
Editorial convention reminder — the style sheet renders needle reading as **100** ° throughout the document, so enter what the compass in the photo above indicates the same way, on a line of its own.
**25** °
